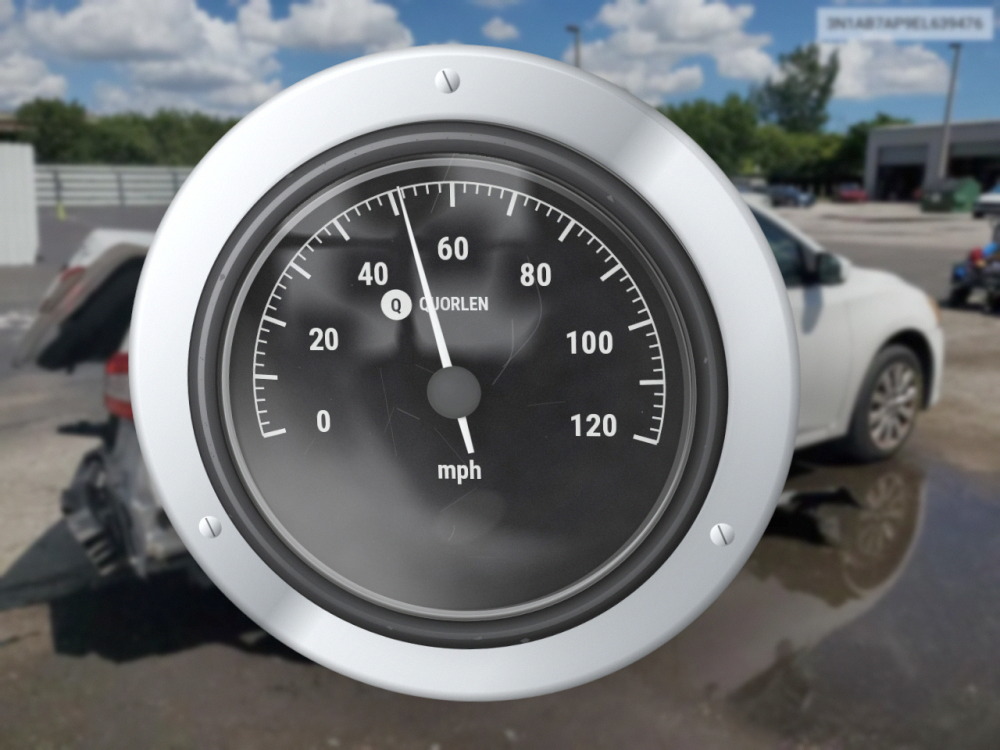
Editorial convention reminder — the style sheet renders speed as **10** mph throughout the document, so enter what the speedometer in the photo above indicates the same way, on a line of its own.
**52** mph
